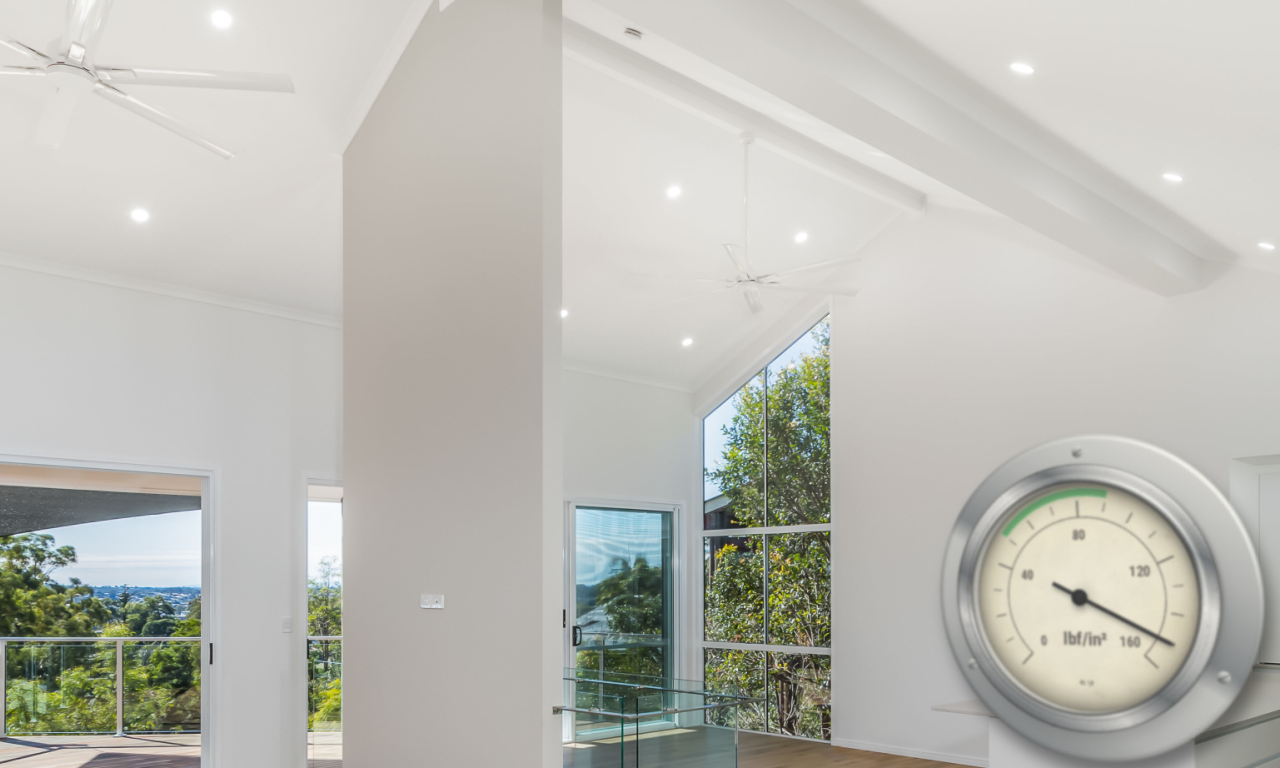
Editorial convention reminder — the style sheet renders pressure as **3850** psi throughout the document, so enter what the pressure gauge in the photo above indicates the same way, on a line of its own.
**150** psi
